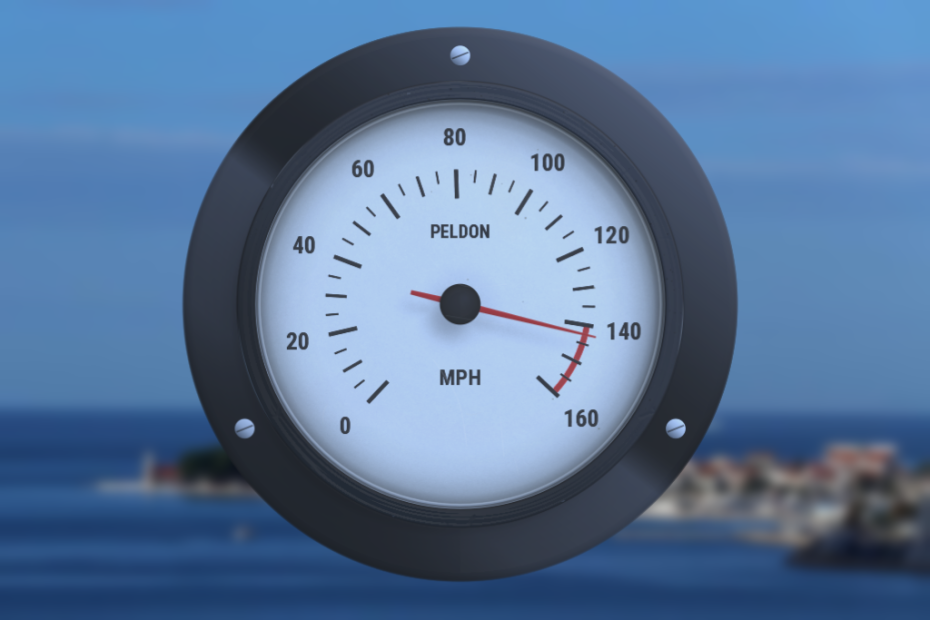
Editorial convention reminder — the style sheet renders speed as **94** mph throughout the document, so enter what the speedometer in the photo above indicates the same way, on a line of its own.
**142.5** mph
